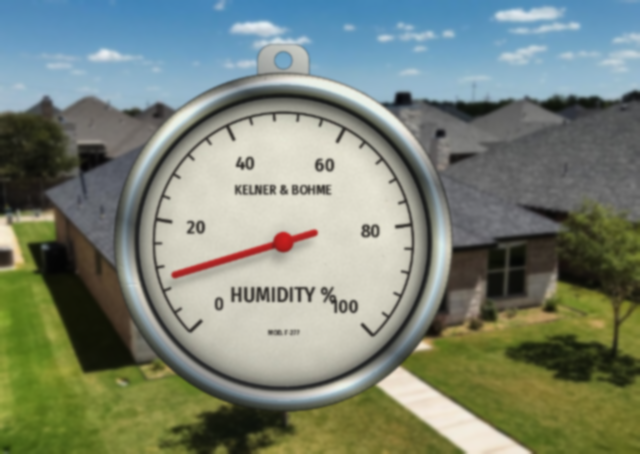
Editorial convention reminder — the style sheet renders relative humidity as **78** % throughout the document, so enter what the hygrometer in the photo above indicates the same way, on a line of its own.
**10** %
